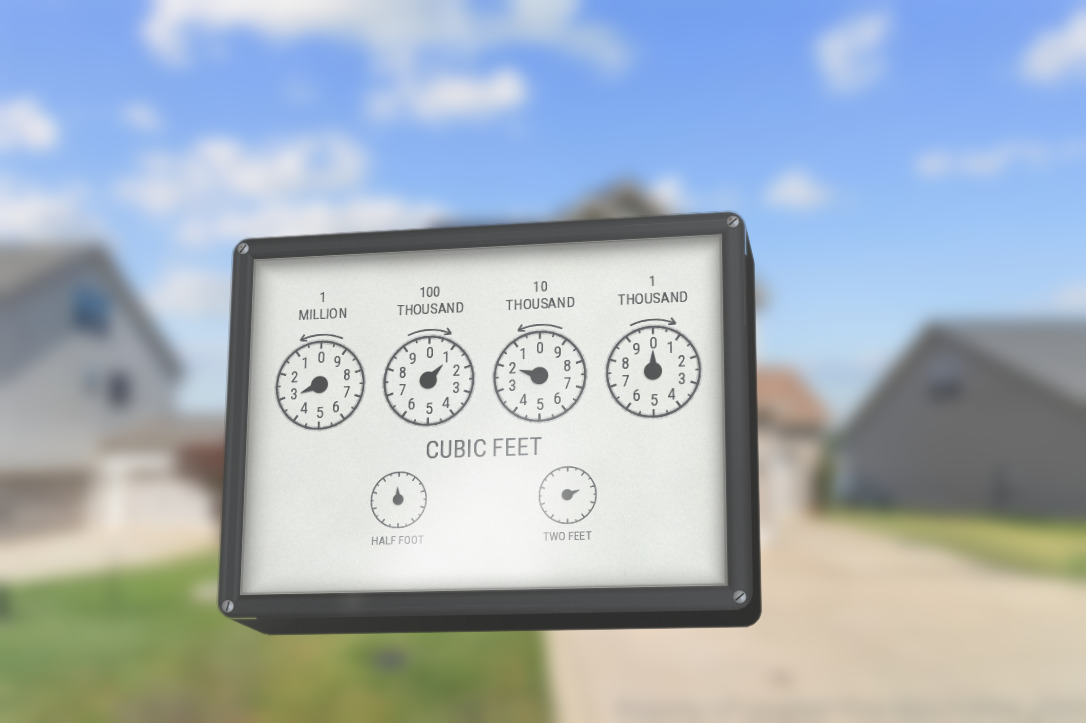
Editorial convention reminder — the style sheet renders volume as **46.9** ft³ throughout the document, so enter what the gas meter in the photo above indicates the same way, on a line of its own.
**312000** ft³
